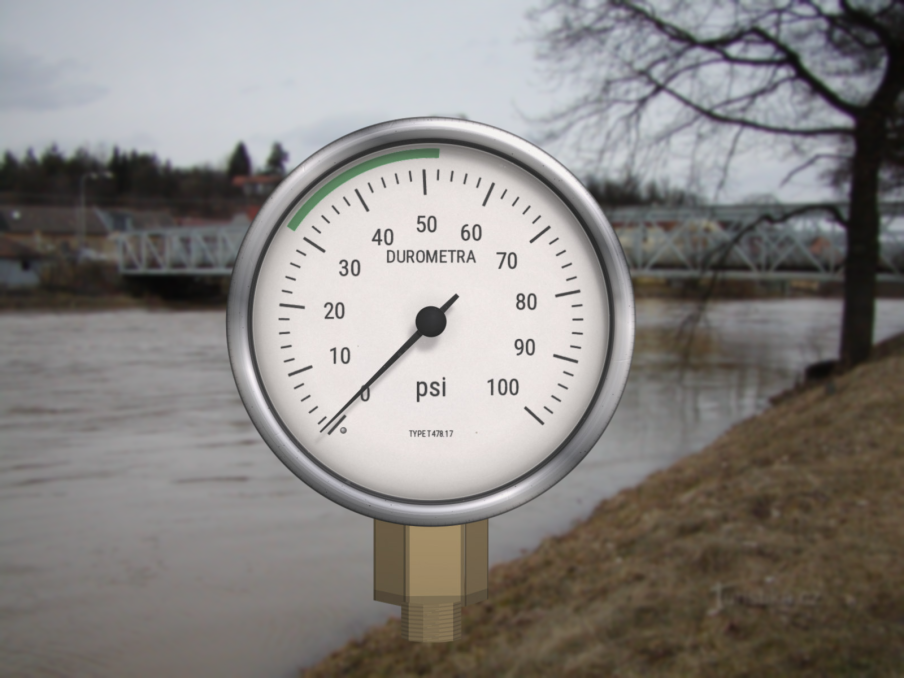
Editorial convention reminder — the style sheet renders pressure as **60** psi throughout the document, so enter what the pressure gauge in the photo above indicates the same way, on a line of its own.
**1** psi
